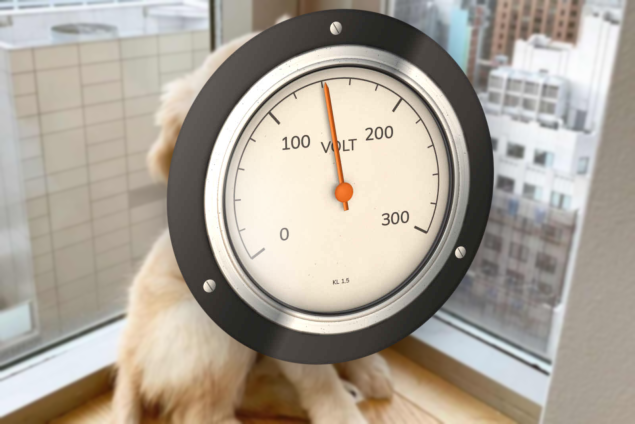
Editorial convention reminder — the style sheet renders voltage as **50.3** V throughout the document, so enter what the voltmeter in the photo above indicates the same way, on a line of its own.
**140** V
